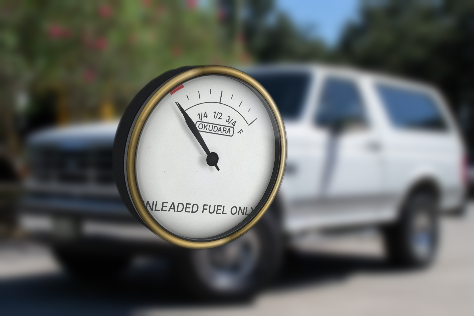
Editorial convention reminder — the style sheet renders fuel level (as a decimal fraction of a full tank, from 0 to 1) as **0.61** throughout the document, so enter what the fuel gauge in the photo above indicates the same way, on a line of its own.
**0**
